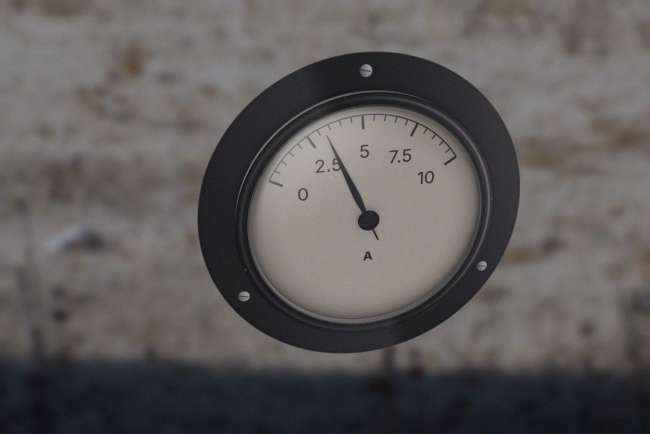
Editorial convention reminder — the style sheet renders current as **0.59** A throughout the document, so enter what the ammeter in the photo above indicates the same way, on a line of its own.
**3.25** A
